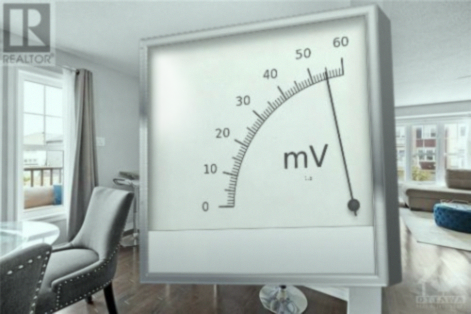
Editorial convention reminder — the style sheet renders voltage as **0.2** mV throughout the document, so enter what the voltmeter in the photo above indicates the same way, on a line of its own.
**55** mV
